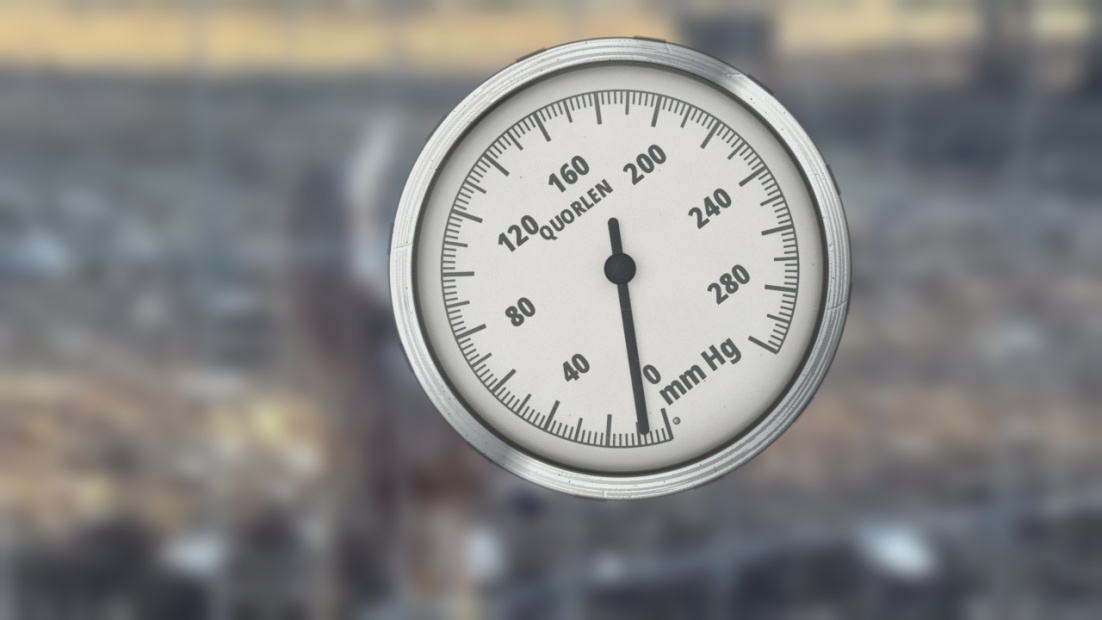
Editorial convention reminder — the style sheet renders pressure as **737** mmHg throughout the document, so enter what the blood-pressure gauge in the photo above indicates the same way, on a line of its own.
**8** mmHg
